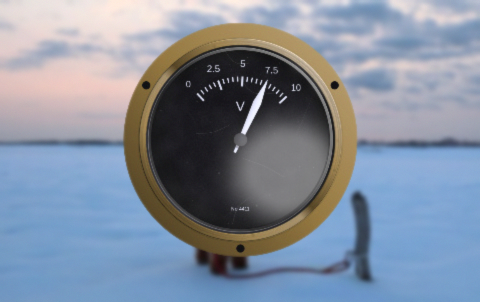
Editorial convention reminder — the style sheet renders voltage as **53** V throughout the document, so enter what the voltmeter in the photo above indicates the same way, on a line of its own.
**7.5** V
